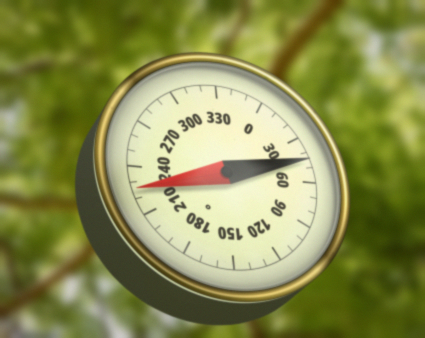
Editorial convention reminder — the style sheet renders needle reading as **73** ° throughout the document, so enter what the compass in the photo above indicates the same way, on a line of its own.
**225** °
